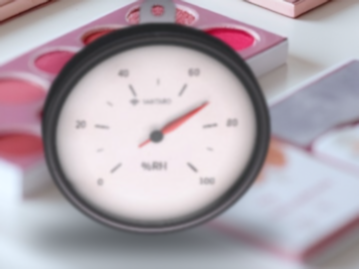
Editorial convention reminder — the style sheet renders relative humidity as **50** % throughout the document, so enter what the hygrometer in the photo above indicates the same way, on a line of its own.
**70** %
